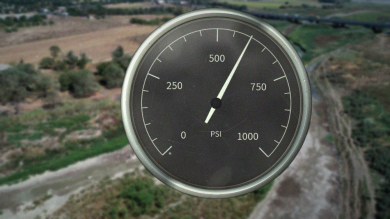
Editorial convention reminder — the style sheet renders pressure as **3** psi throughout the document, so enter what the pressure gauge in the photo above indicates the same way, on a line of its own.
**600** psi
